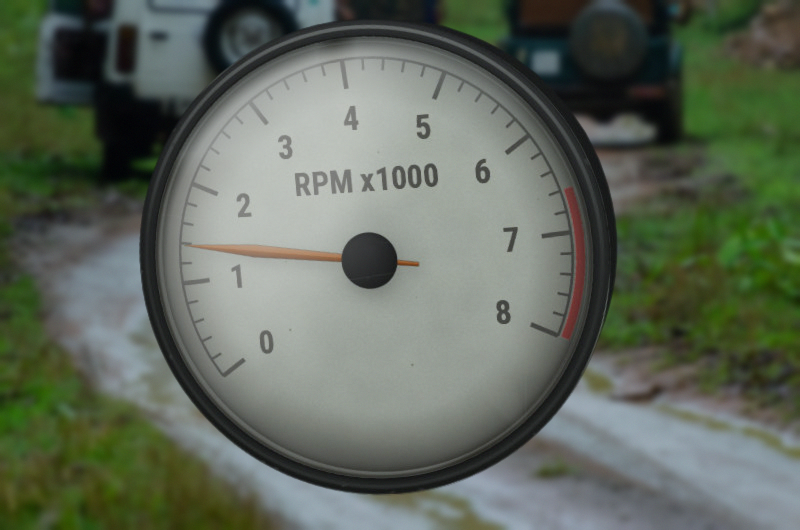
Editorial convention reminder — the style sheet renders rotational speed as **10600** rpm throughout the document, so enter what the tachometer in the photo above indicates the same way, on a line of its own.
**1400** rpm
